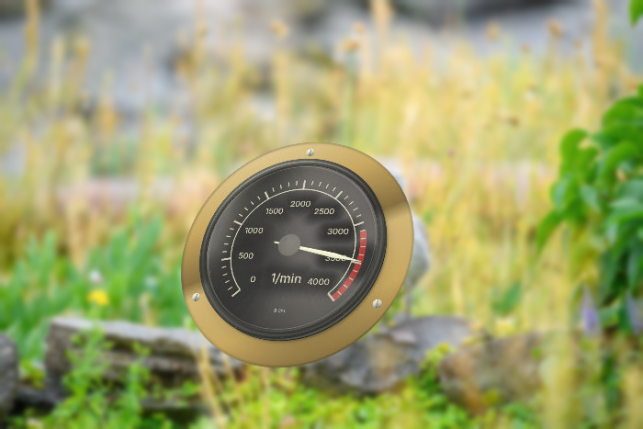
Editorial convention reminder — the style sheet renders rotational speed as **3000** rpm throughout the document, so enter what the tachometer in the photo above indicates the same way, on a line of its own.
**3500** rpm
